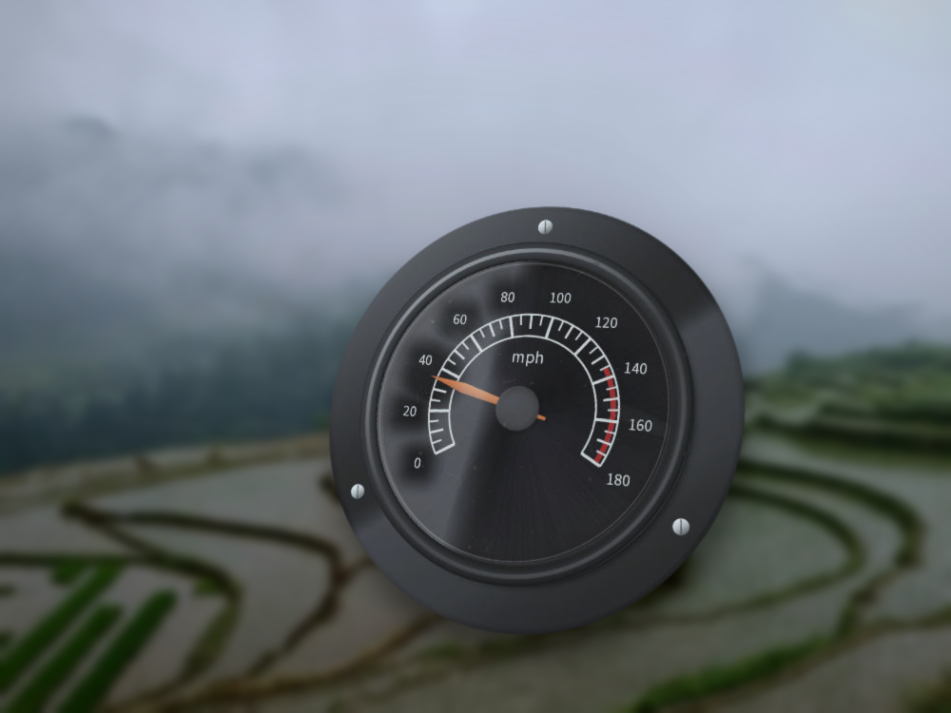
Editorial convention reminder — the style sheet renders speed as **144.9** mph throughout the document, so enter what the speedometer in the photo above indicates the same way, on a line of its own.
**35** mph
